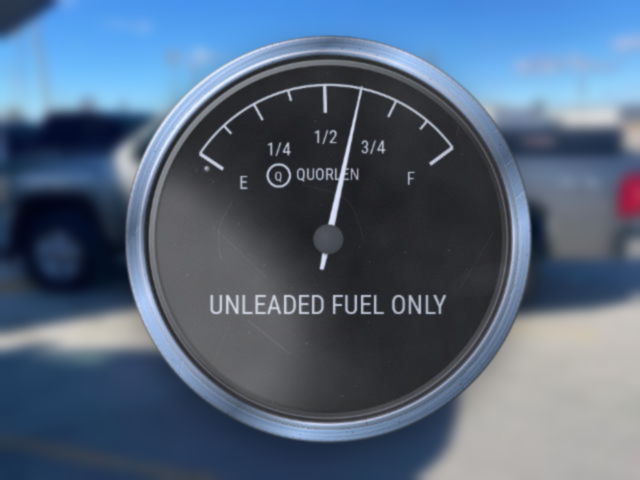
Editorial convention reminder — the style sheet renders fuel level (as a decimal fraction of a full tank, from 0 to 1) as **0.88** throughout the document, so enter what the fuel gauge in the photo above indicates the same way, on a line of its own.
**0.625**
